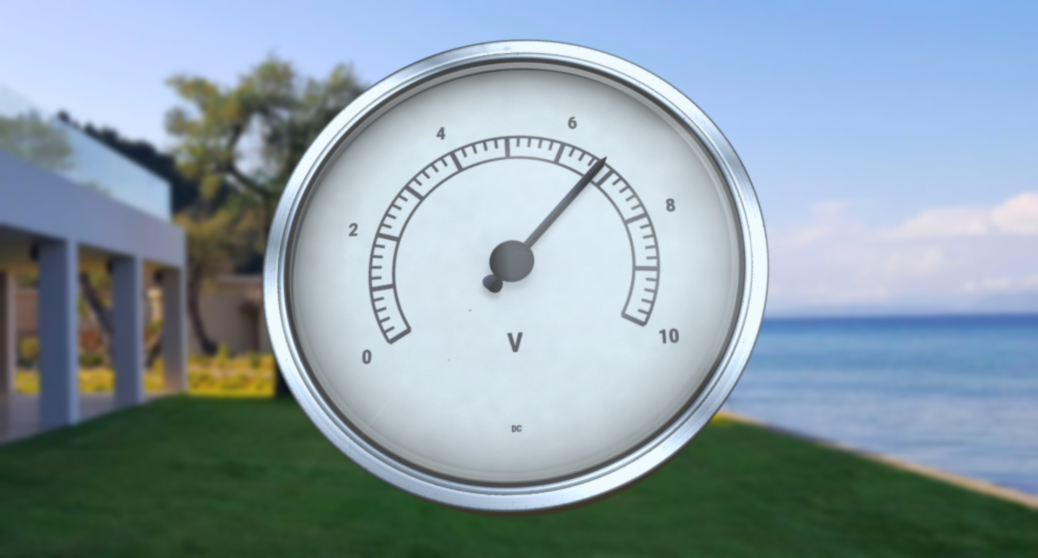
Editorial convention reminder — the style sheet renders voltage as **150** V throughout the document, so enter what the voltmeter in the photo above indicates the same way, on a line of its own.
**6.8** V
